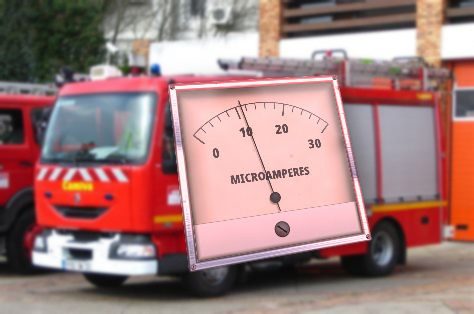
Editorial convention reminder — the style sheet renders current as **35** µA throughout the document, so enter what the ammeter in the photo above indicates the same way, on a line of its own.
**11** µA
